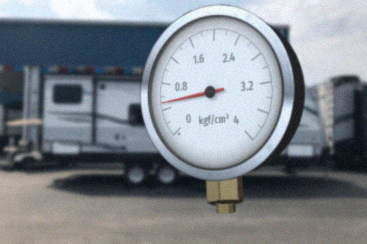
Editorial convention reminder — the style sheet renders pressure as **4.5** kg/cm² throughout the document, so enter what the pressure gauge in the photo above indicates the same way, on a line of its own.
**0.5** kg/cm²
